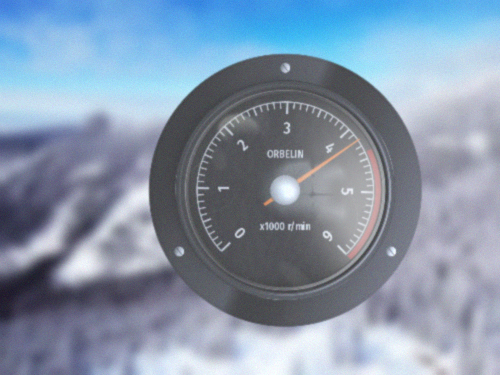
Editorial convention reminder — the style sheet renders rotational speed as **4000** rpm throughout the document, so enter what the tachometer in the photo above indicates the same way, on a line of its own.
**4200** rpm
